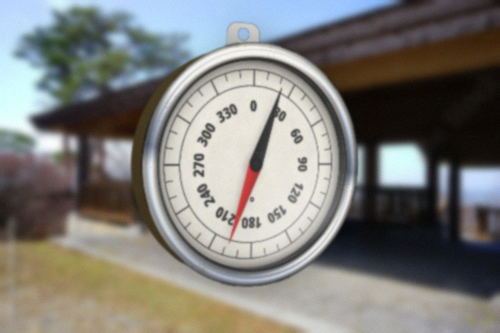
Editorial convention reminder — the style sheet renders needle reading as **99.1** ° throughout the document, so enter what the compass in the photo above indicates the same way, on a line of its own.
**200** °
